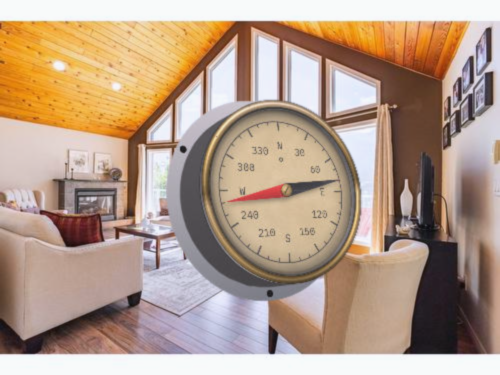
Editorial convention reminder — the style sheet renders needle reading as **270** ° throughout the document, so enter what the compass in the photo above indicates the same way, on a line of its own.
**260** °
